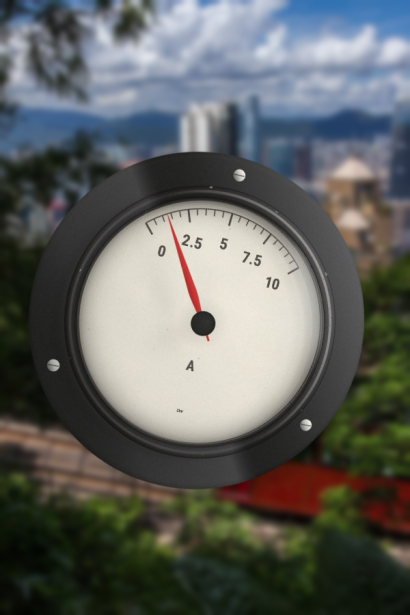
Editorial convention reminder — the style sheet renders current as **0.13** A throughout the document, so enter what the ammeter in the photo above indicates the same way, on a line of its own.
**1.25** A
